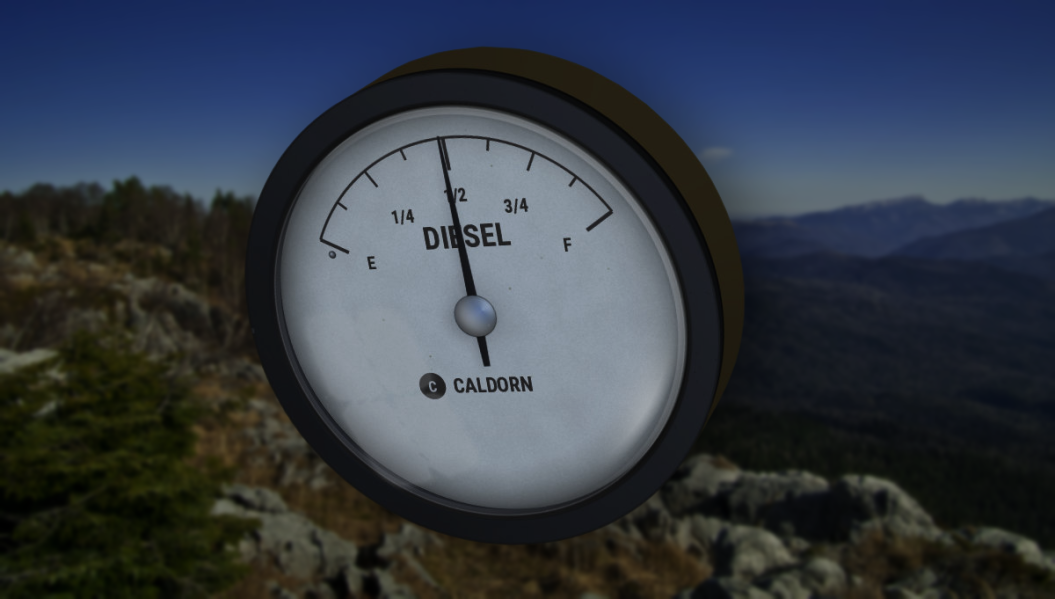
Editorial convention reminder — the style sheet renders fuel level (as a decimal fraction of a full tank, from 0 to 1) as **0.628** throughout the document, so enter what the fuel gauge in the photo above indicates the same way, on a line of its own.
**0.5**
